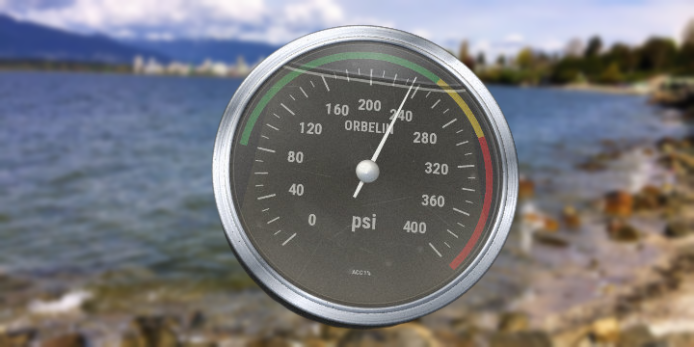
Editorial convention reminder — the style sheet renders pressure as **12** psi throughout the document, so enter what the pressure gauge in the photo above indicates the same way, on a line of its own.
**235** psi
